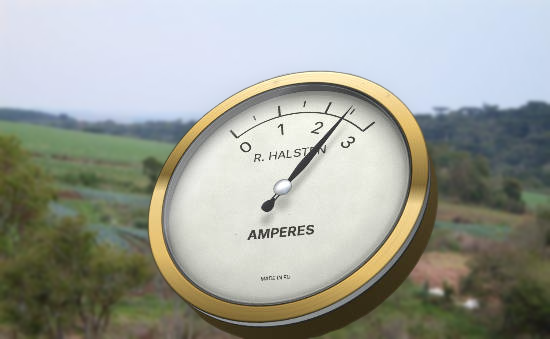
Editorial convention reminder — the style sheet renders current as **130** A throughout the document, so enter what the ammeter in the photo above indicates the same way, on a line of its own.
**2.5** A
